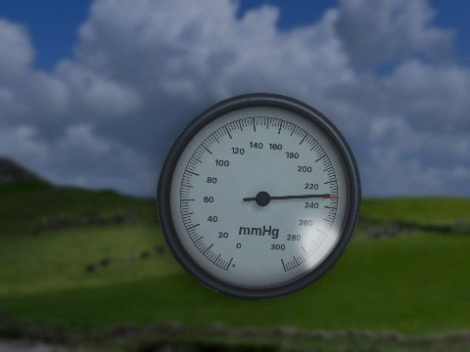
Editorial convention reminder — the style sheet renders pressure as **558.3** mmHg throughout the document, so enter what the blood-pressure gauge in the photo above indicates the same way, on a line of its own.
**230** mmHg
